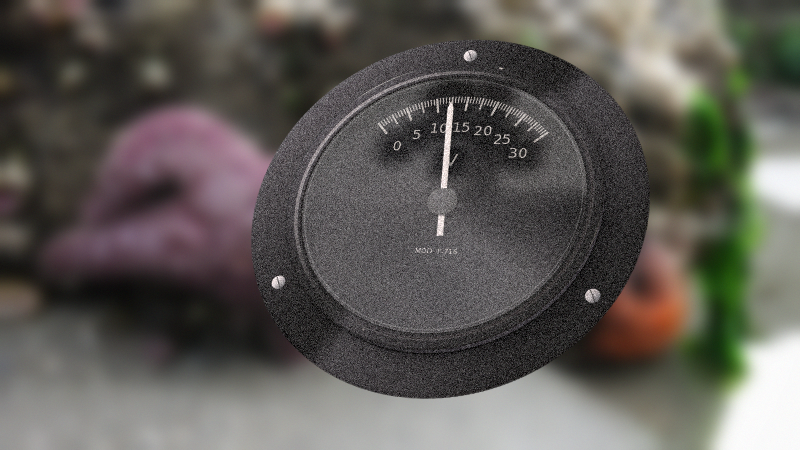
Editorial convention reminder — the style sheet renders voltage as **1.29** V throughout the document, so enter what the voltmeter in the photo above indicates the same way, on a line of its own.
**12.5** V
